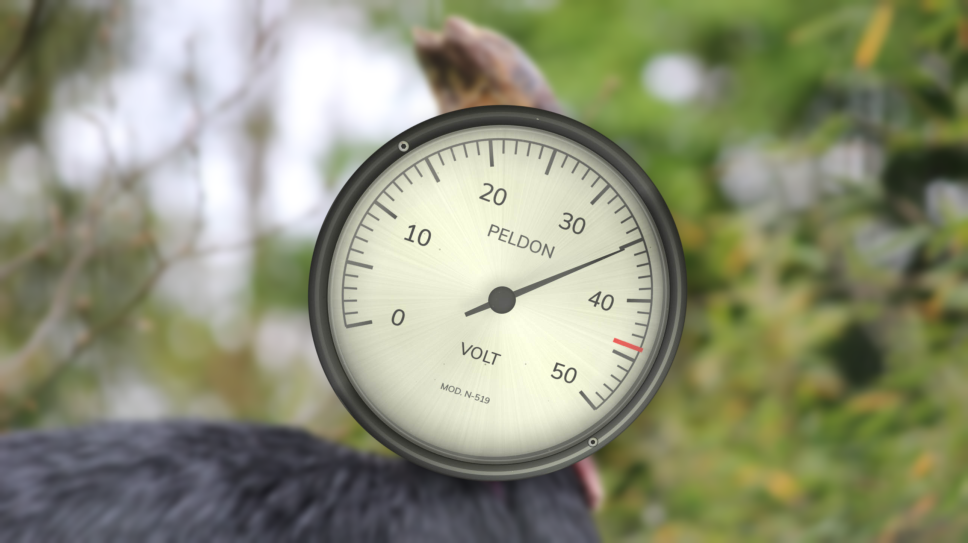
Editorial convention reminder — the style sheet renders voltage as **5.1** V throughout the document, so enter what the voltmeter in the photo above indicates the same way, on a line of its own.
**35** V
